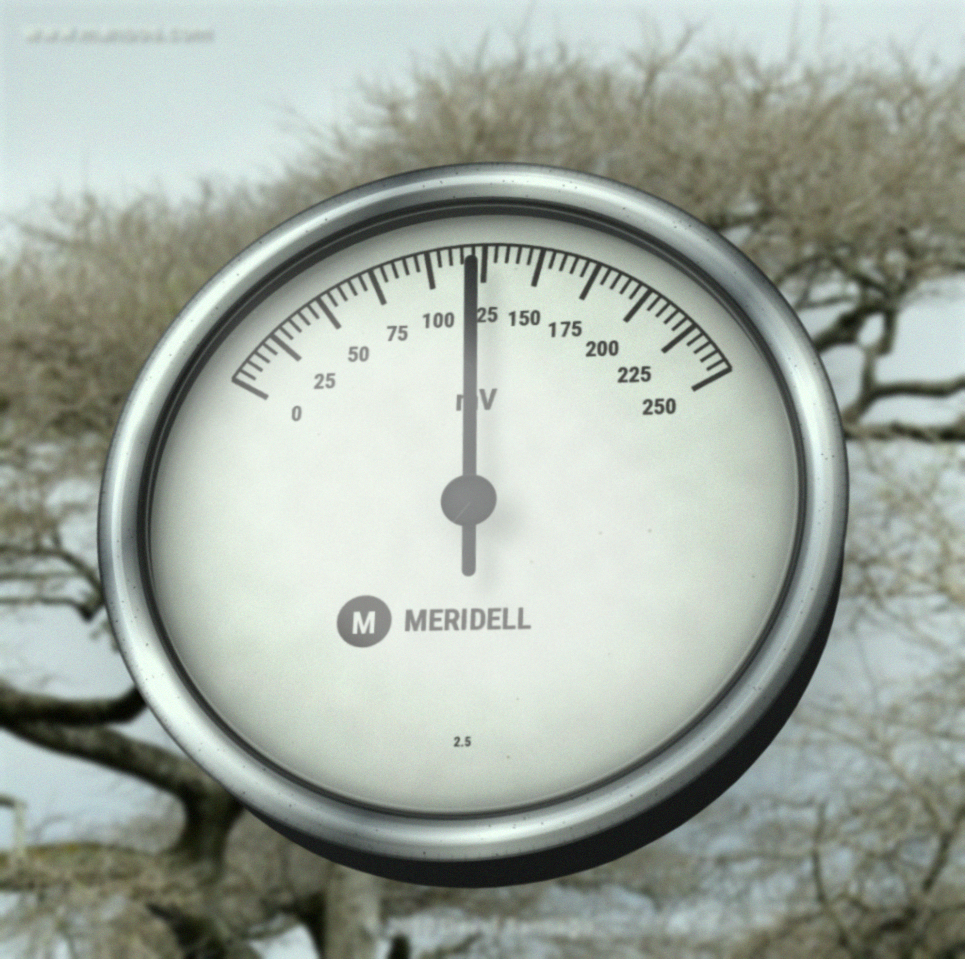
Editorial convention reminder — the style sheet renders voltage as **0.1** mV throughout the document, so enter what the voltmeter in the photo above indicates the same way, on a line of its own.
**120** mV
